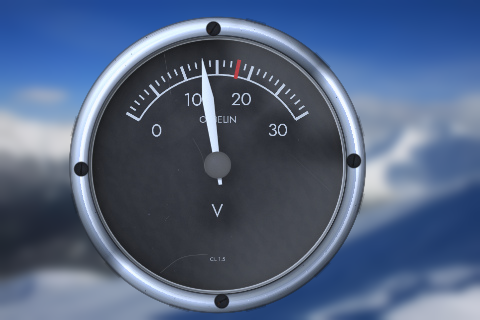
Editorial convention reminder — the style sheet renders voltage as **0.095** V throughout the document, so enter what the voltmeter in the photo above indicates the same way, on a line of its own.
**13** V
